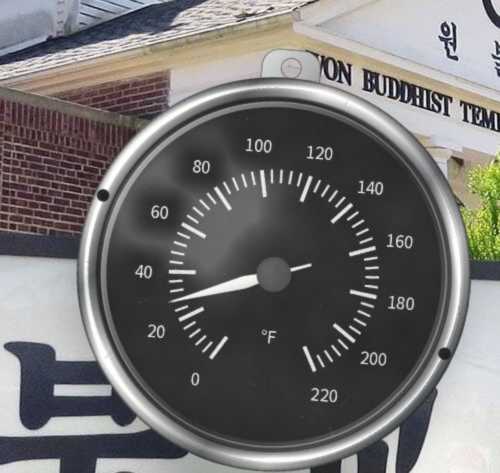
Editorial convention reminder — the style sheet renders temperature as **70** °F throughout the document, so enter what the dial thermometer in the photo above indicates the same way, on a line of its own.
**28** °F
